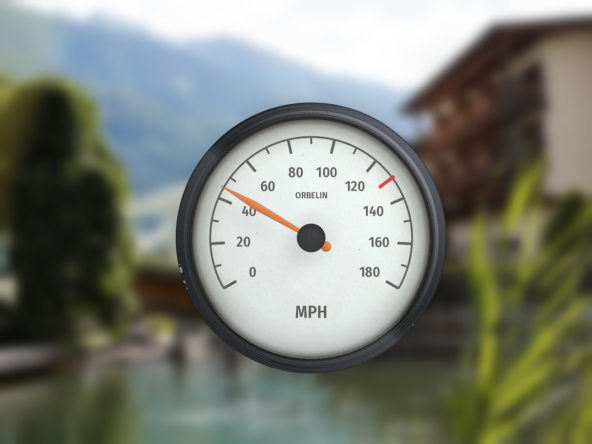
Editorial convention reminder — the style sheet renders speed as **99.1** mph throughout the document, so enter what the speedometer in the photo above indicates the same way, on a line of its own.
**45** mph
